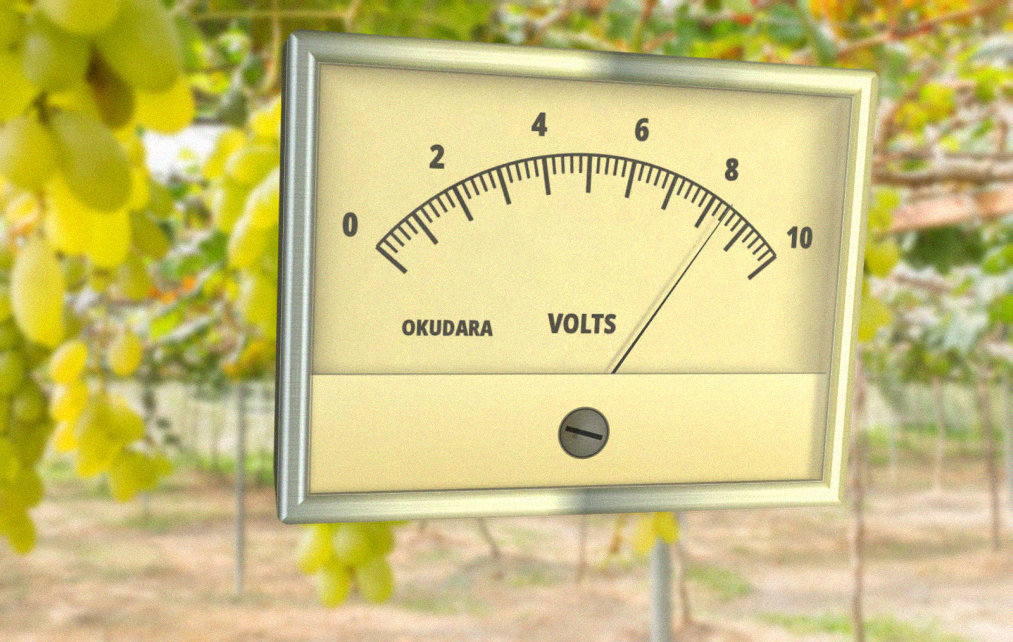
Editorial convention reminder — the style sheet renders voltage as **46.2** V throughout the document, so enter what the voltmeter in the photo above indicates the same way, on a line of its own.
**8.4** V
